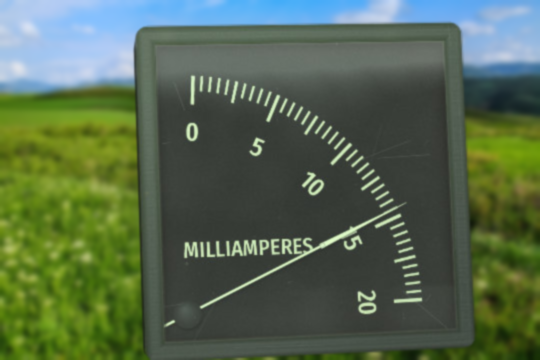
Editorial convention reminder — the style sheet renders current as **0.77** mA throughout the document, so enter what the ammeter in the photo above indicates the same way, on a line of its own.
**14.5** mA
